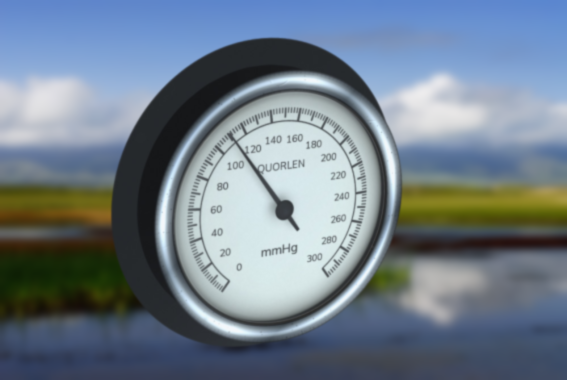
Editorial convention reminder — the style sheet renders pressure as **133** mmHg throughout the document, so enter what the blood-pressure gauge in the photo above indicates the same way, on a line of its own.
**110** mmHg
